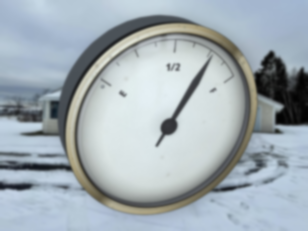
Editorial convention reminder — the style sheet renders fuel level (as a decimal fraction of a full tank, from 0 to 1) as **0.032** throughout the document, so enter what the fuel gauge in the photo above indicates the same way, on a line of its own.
**0.75**
